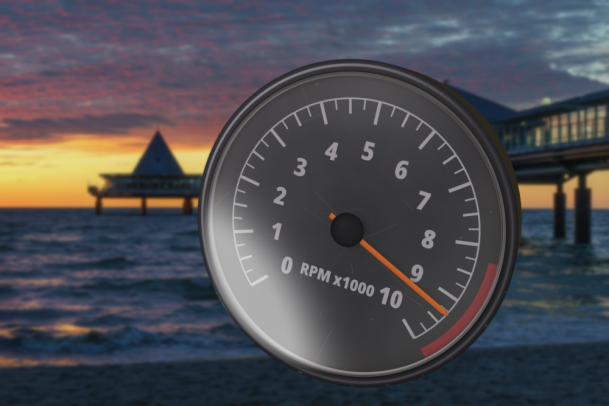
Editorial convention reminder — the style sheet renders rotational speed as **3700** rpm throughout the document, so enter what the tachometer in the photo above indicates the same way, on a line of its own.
**9250** rpm
